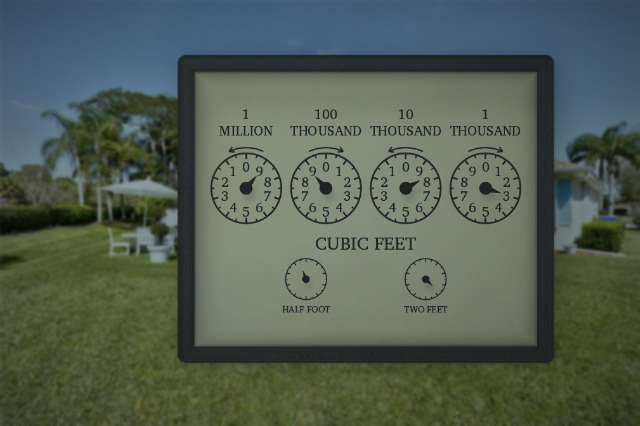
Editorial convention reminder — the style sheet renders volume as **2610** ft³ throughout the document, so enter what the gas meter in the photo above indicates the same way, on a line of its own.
**888300** ft³
